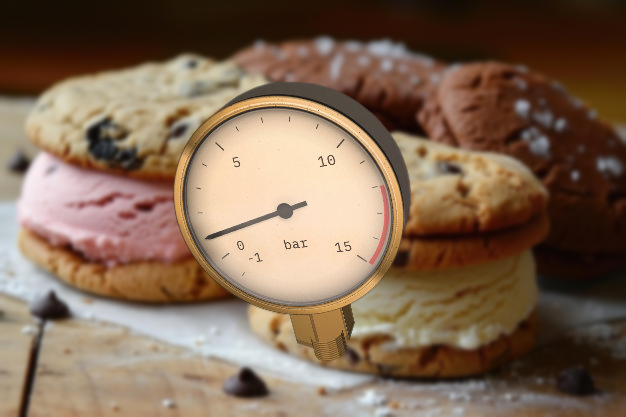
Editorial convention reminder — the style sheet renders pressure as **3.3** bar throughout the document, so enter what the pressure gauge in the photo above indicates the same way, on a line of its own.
**1** bar
